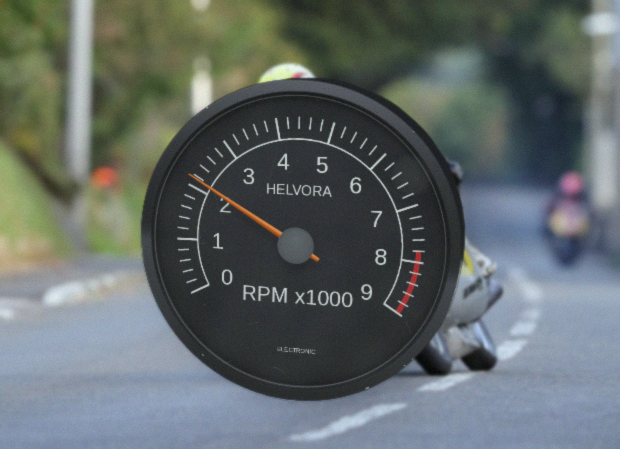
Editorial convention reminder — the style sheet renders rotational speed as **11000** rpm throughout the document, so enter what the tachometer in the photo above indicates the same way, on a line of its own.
**2200** rpm
